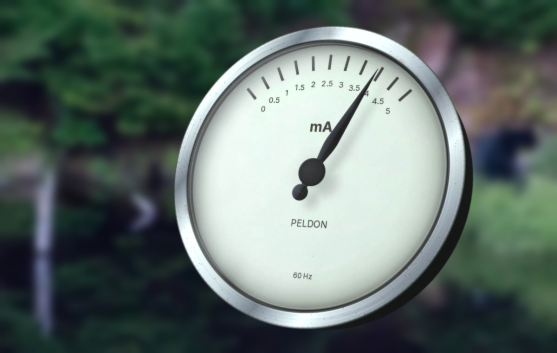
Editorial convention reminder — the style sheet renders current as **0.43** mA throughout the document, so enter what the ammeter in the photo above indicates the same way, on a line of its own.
**4** mA
